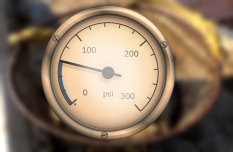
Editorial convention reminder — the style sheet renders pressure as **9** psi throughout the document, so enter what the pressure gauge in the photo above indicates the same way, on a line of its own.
**60** psi
